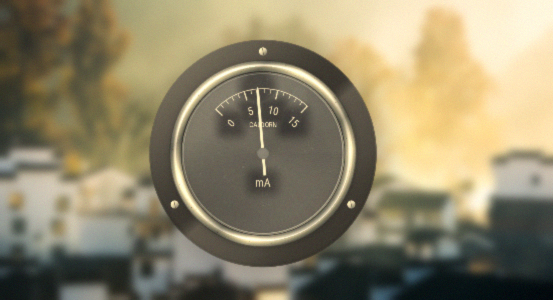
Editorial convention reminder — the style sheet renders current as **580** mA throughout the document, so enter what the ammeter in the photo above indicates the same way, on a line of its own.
**7** mA
